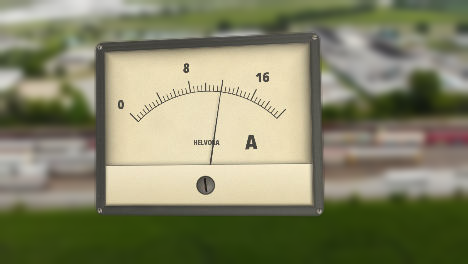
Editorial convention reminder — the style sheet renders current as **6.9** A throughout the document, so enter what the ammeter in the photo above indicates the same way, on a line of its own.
**12** A
